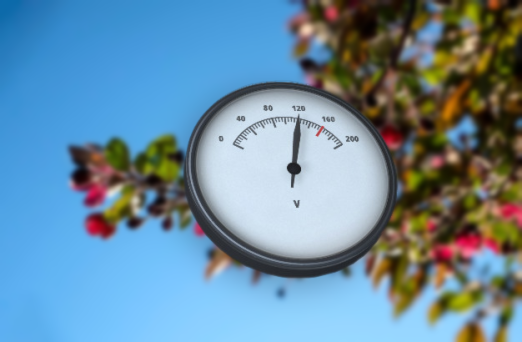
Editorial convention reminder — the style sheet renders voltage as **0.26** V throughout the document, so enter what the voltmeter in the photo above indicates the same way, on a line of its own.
**120** V
